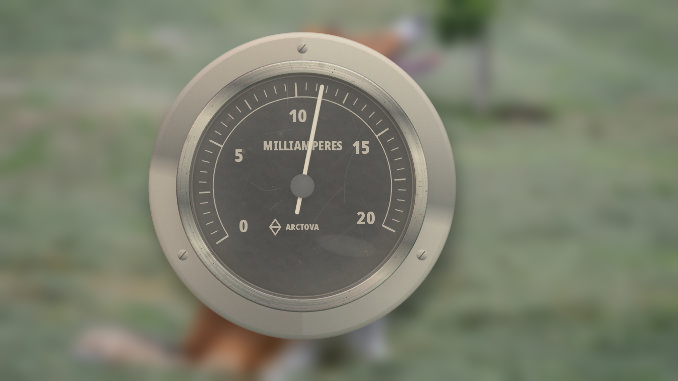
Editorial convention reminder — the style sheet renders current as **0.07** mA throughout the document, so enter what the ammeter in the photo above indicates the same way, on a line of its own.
**11.25** mA
